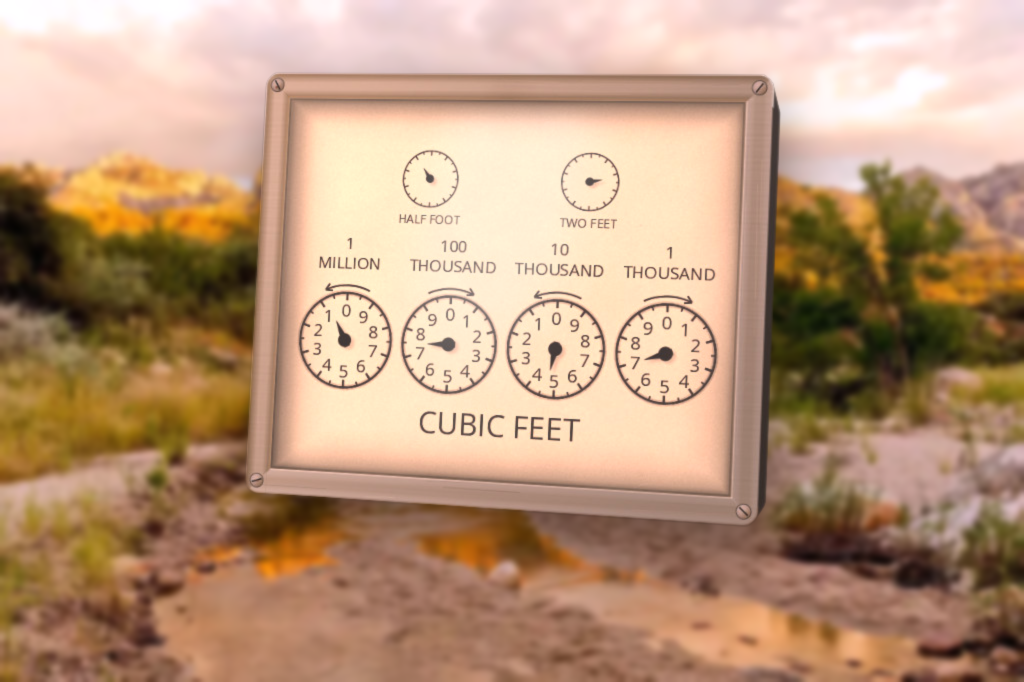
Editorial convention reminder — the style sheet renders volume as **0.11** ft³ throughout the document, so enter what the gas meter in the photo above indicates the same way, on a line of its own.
**74700** ft³
